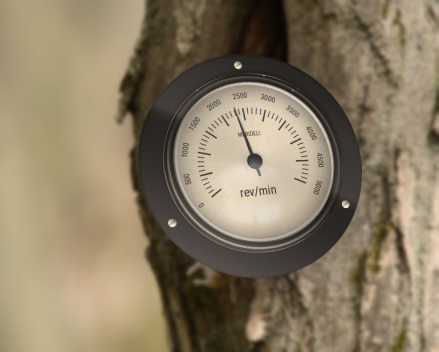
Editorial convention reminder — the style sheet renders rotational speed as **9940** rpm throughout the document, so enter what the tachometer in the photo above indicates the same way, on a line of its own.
**2300** rpm
